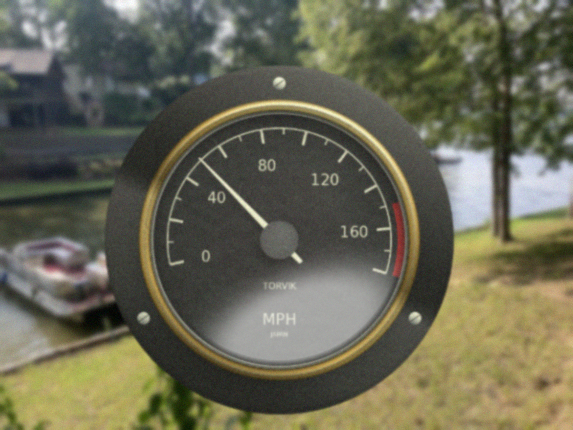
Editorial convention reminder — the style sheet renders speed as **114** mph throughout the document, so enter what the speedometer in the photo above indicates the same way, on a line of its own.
**50** mph
